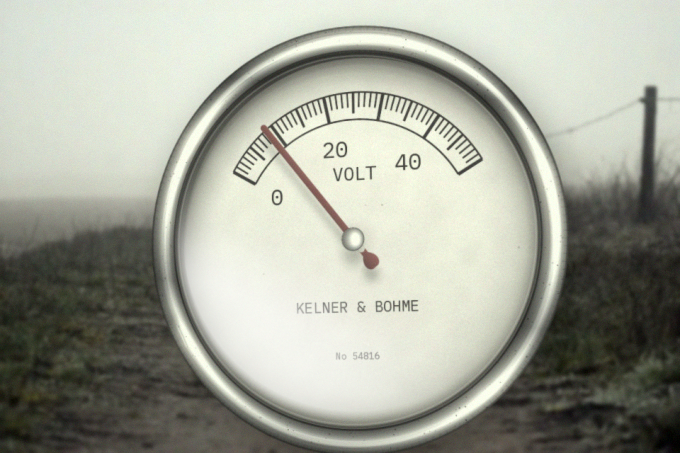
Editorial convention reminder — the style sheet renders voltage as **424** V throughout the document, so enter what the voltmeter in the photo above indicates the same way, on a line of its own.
**9** V
